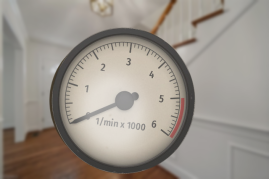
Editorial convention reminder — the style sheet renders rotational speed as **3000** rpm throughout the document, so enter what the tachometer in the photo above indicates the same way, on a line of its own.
**0** rpm
